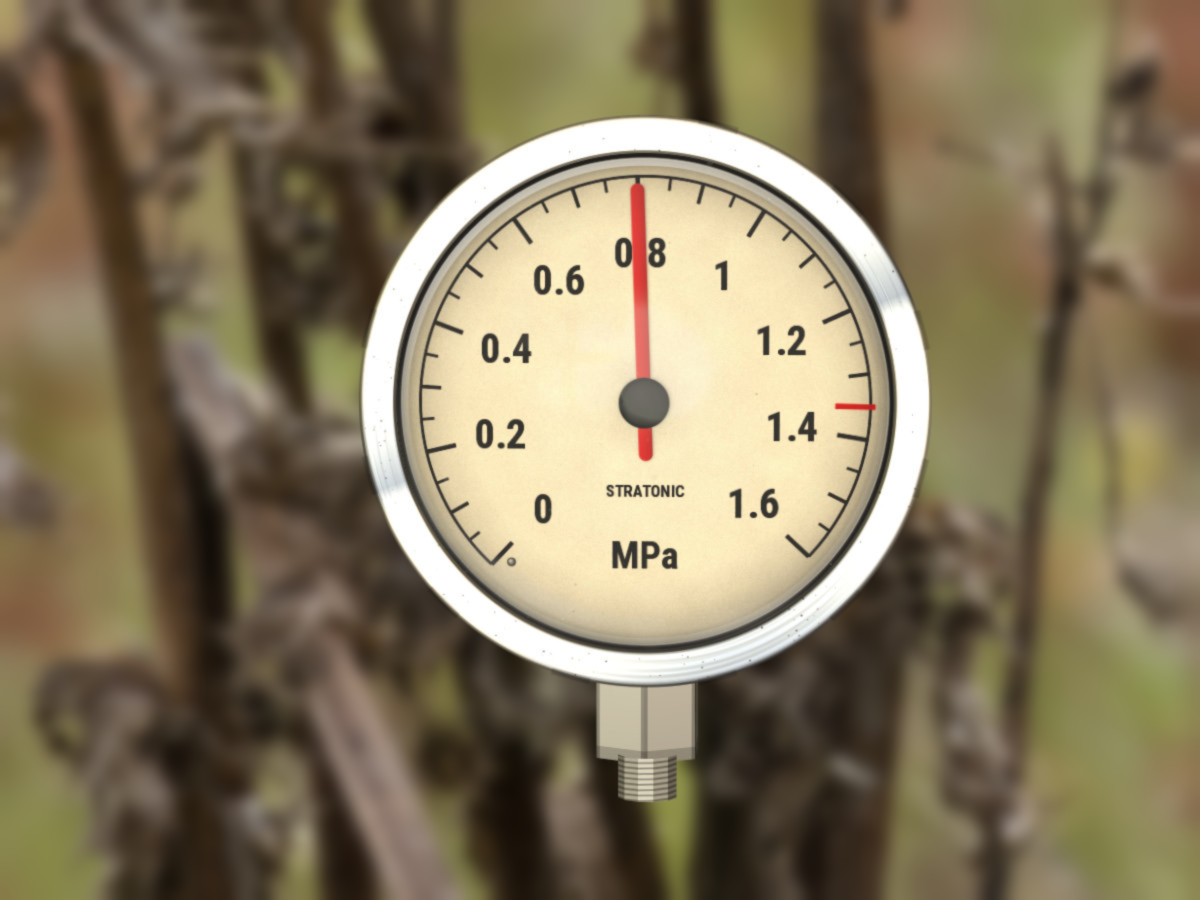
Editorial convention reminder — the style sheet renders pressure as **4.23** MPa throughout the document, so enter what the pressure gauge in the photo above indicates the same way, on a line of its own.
**0.8** MPa
